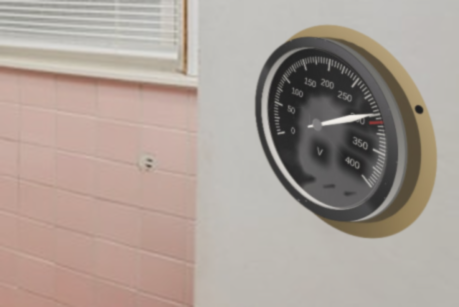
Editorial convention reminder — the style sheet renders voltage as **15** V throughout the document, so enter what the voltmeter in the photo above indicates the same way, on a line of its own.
**300** V
